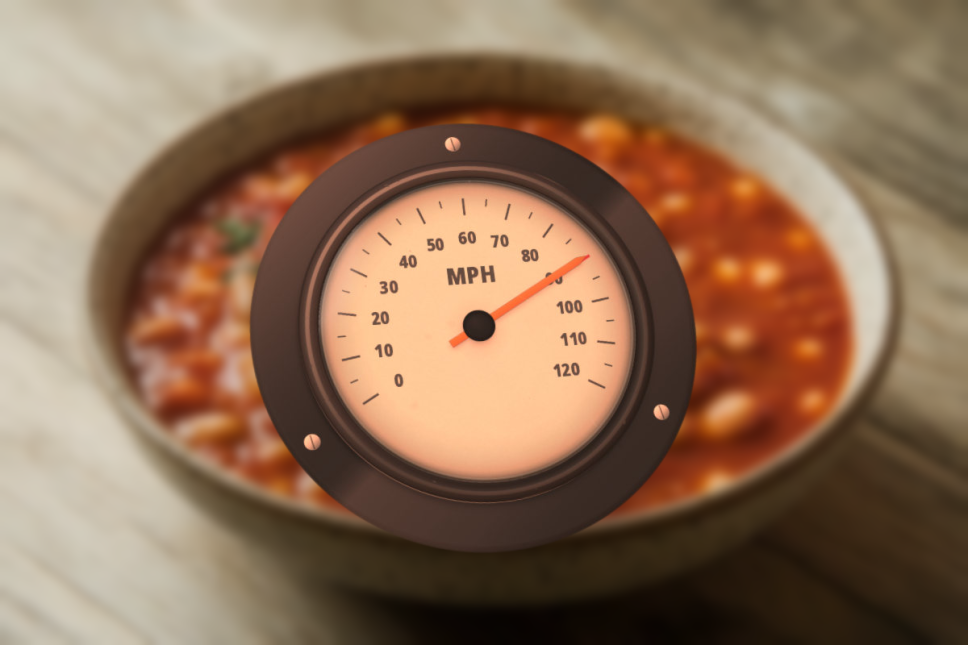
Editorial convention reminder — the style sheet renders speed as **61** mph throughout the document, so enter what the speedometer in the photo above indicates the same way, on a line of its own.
**90** mph
